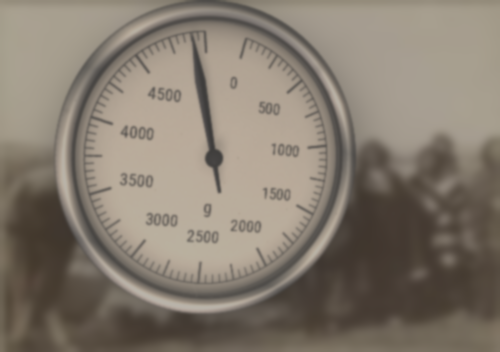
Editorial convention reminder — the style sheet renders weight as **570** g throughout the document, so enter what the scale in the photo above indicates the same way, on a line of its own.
**4900** g
